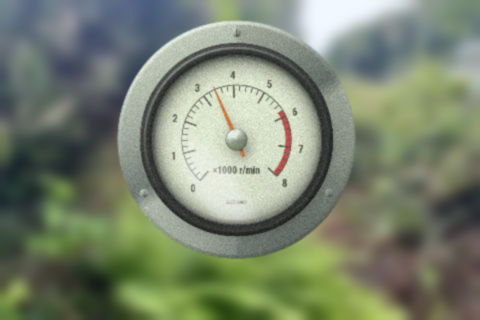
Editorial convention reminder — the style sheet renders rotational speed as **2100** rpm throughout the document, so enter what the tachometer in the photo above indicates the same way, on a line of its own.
**3400** rpm
